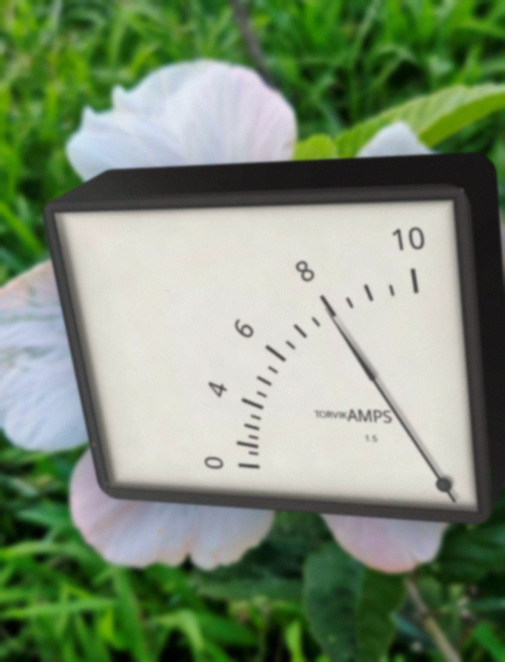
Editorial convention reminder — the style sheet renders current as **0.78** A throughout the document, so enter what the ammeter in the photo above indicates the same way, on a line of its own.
**8** A
